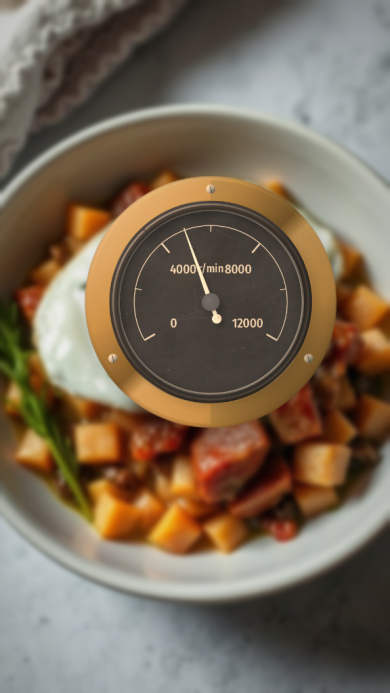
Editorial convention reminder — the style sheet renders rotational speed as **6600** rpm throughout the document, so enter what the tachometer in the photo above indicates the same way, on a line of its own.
**5000** rpm
